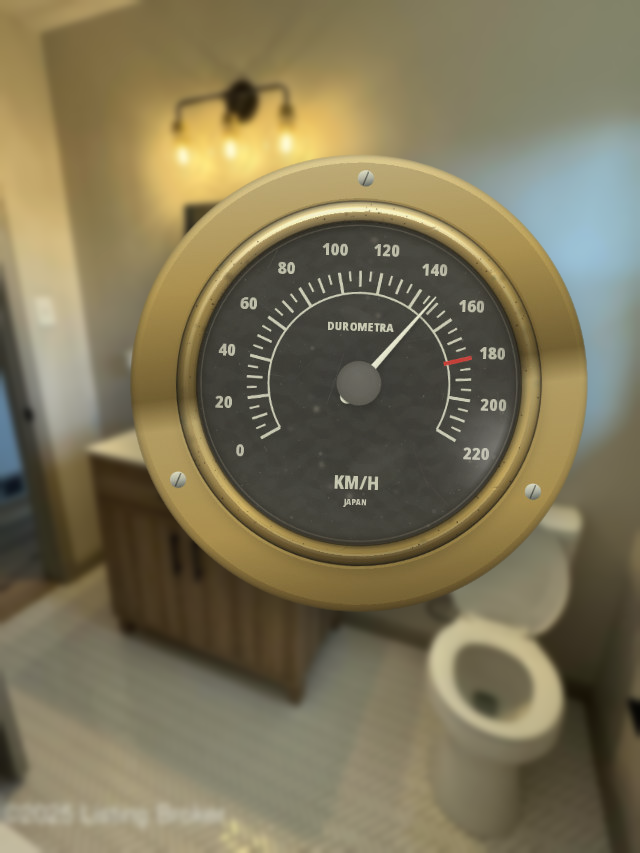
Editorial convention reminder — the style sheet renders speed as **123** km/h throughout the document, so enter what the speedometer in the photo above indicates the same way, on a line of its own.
**147.5** km/h
